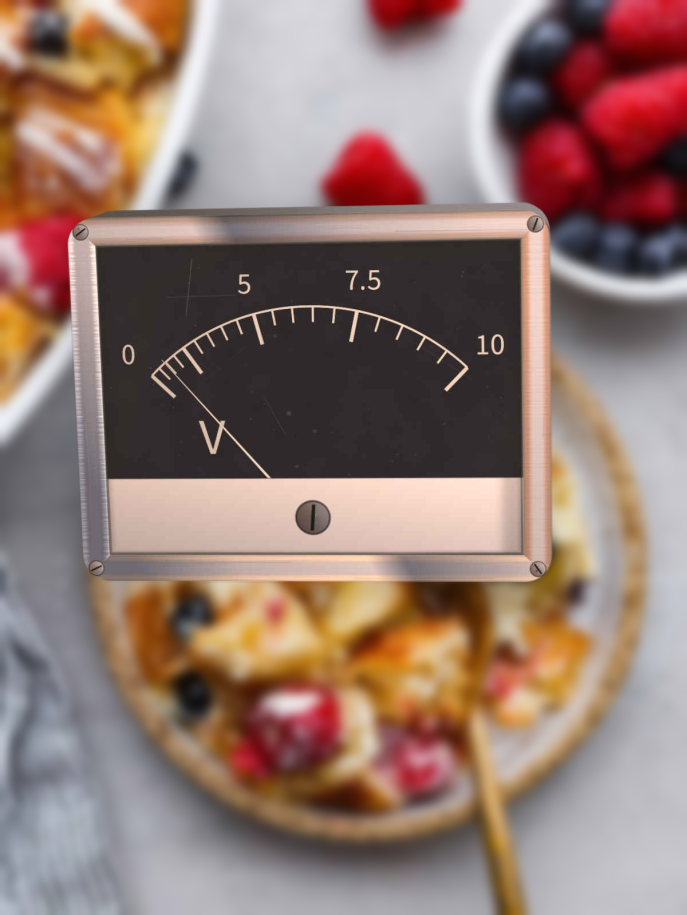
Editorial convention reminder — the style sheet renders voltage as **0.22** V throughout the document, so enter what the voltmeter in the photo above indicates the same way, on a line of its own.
**1.5** V
